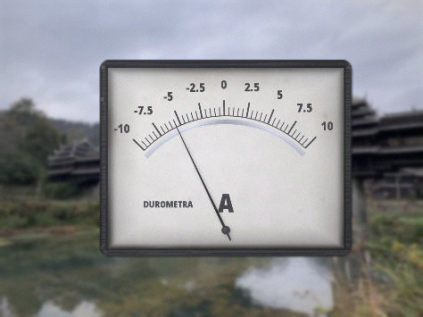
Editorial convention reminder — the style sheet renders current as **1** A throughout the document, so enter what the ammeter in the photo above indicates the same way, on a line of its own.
**-5.5** A
